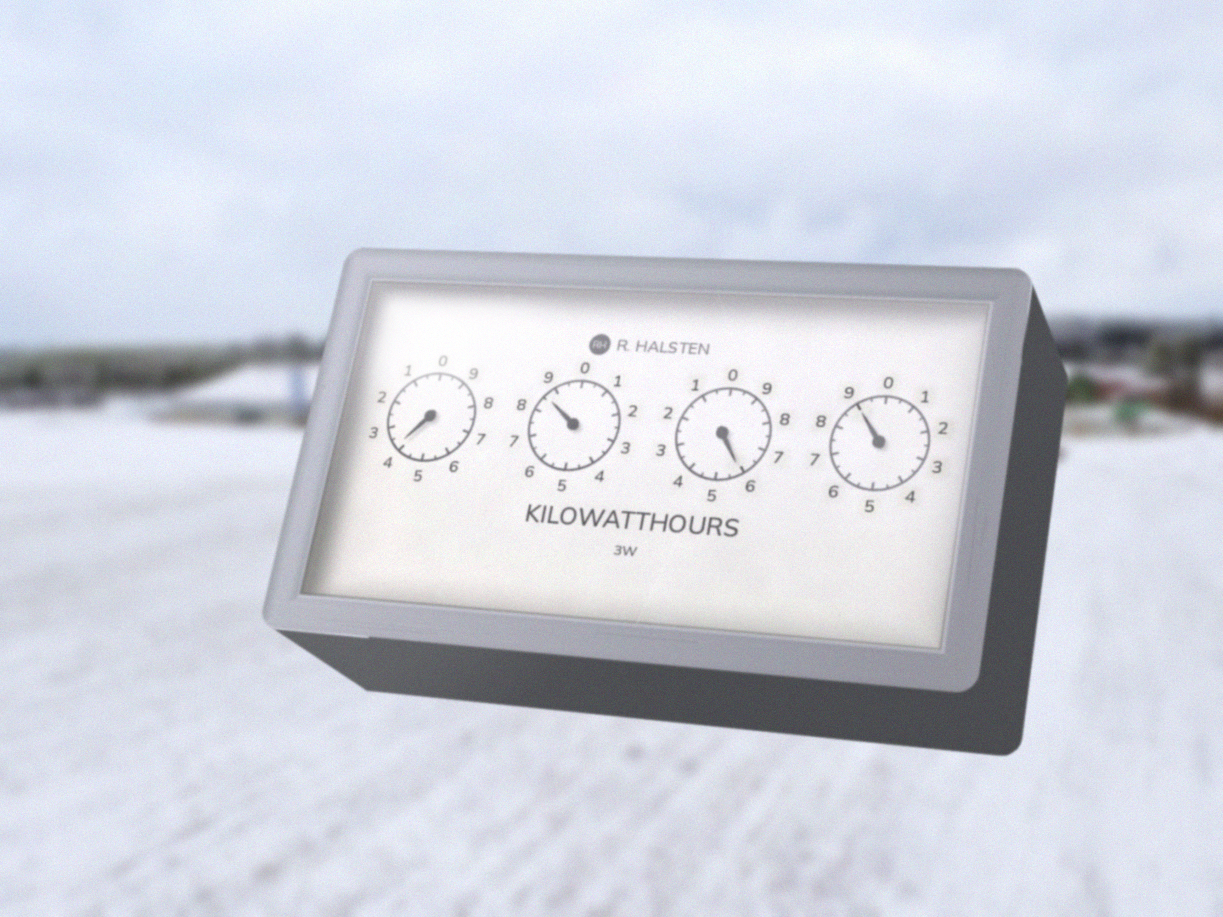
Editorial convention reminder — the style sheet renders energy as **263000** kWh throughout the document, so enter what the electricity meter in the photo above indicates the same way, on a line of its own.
**3859** kWh
